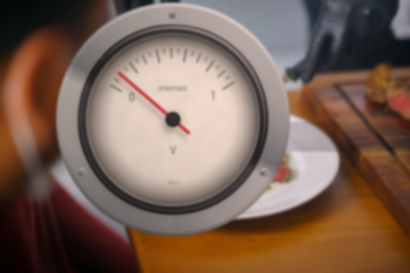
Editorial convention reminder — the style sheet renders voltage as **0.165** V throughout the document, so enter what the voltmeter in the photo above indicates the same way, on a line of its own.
**0.1** V
